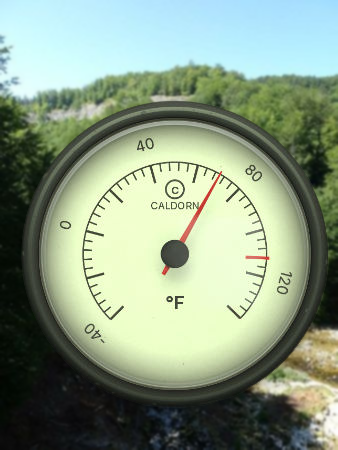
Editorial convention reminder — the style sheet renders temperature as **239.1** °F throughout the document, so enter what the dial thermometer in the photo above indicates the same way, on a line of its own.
**70** °F
